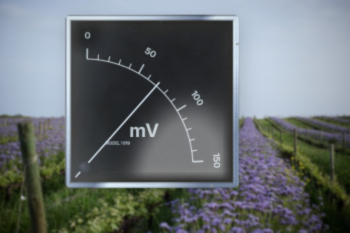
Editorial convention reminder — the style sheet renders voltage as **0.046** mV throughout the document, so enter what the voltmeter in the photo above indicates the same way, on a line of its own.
**70** mV
